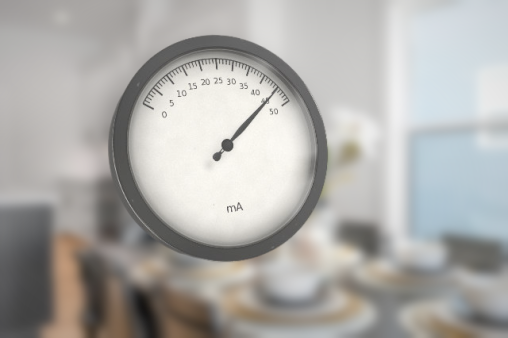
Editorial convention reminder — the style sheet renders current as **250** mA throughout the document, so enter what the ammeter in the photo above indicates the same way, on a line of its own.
**45** mA
